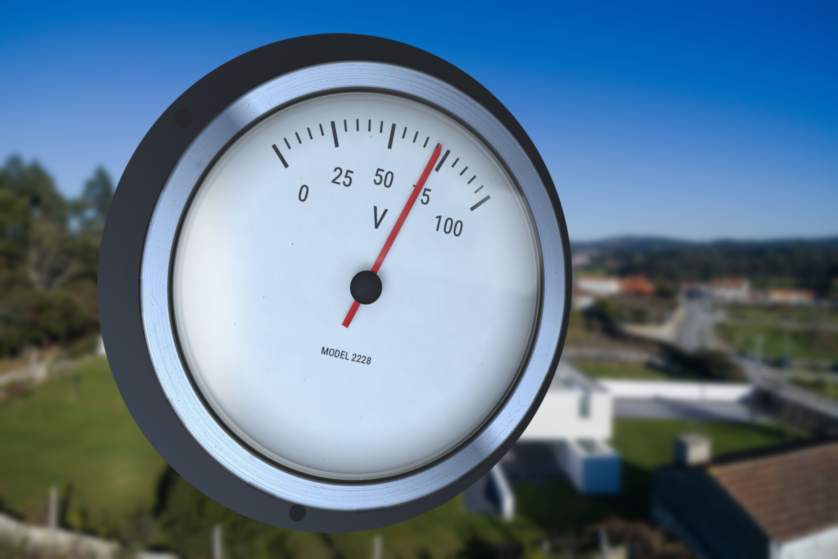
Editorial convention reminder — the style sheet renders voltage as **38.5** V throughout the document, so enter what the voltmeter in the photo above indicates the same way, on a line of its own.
**70** V
